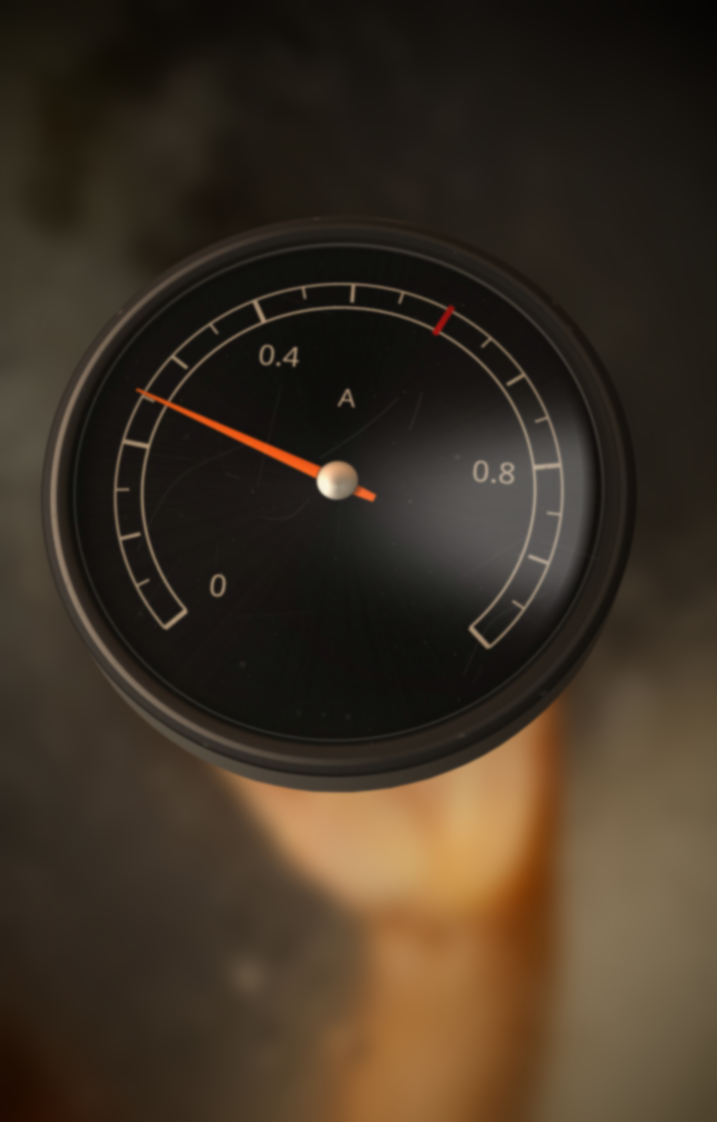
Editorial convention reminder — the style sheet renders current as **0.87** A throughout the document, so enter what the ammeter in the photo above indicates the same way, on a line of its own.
**0.25** A
